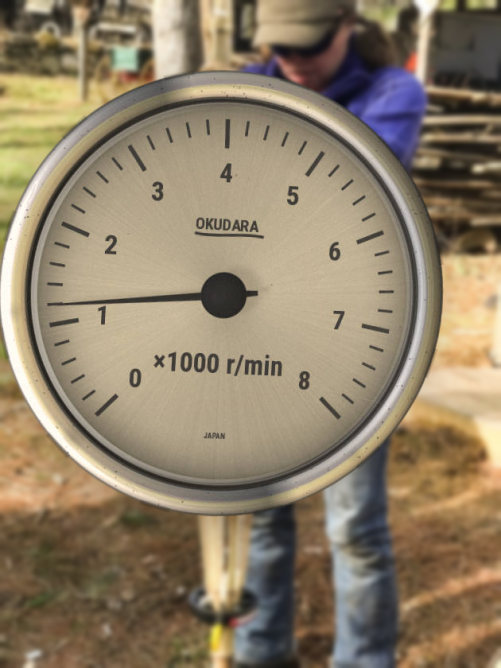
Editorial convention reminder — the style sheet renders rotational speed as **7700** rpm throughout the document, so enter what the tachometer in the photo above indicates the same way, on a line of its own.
**1200** rpm
